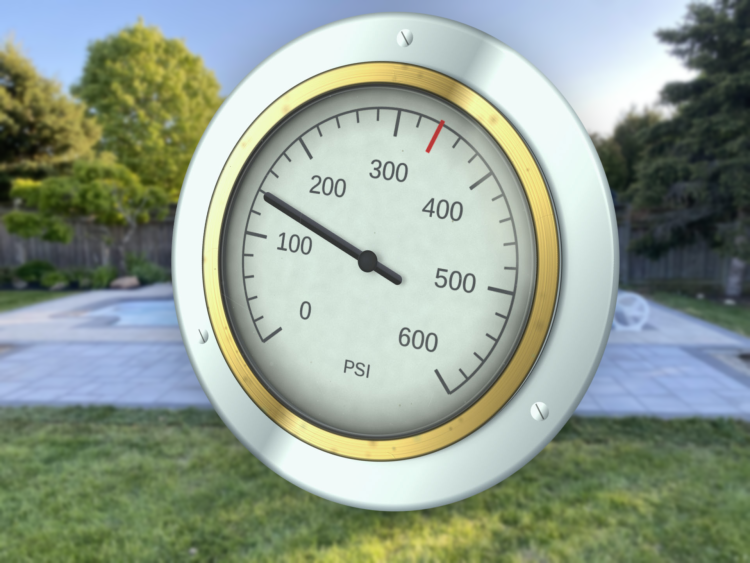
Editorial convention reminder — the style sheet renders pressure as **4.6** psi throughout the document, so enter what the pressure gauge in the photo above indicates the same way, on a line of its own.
**140** psi
